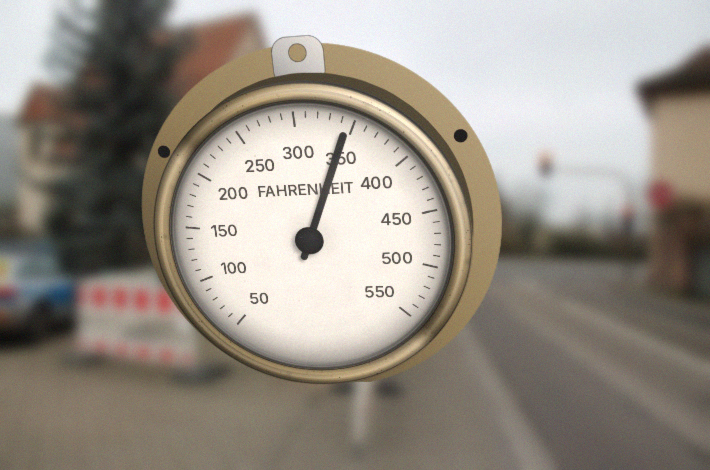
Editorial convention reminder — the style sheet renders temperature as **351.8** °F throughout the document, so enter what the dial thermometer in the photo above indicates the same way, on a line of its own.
**345** °F
